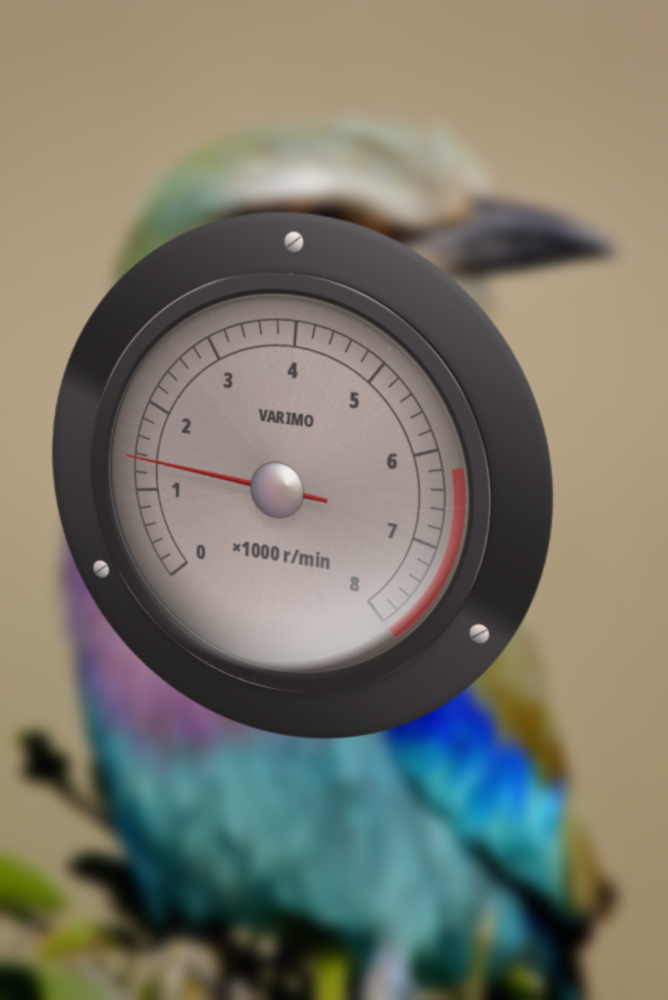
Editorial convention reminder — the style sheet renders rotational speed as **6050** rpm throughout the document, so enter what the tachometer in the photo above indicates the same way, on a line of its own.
**1400** rpm
